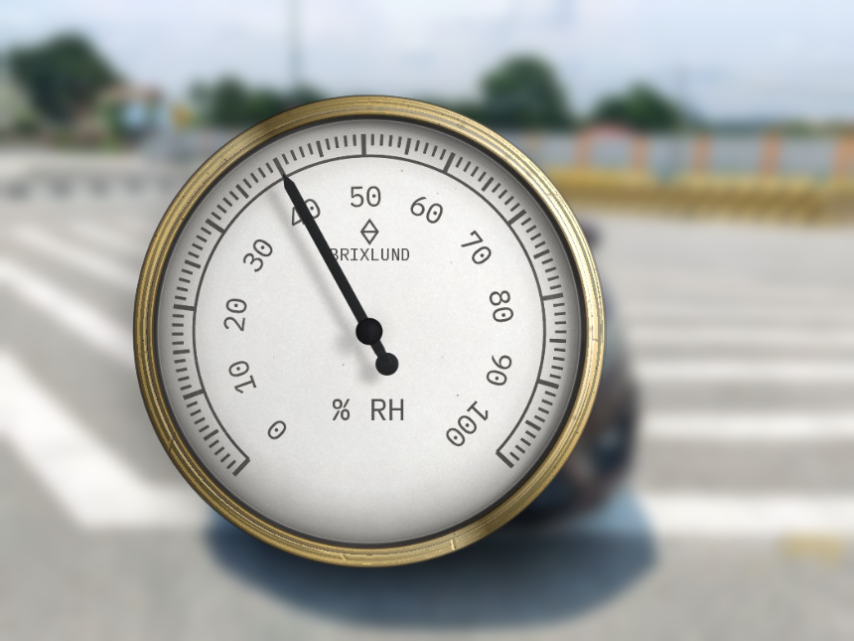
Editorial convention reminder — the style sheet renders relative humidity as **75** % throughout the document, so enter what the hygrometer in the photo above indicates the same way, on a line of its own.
**40** %
